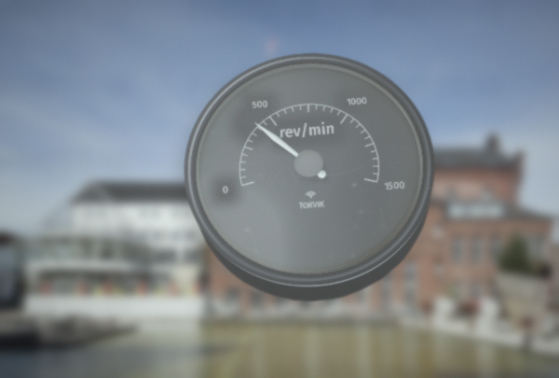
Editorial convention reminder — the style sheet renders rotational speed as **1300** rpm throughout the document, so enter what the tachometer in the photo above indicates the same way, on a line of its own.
**400** rpm
